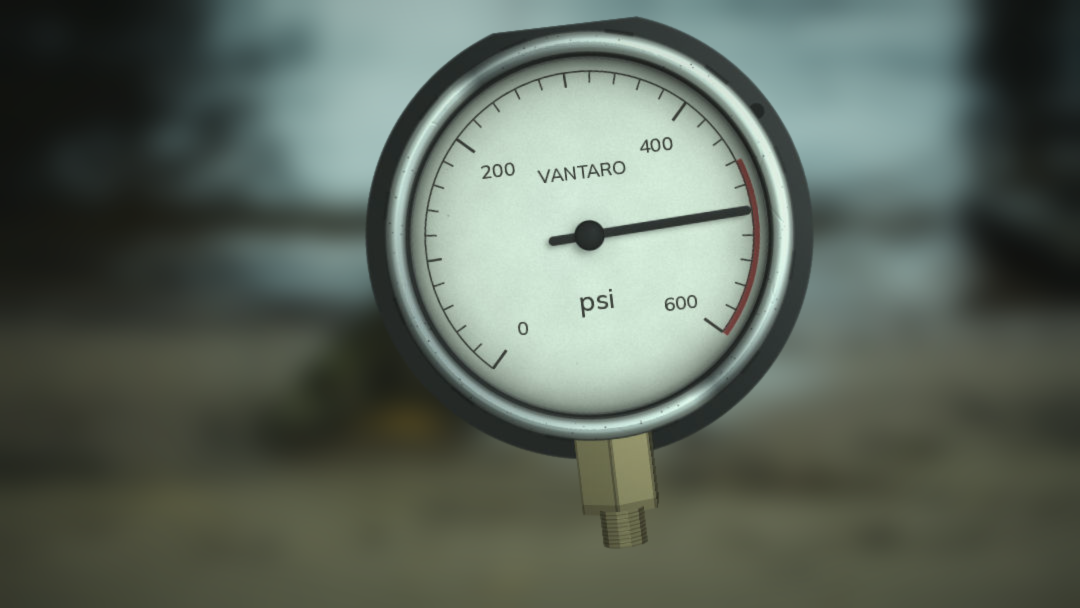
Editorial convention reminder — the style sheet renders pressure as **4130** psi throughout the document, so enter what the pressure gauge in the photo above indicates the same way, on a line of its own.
**500** psi
